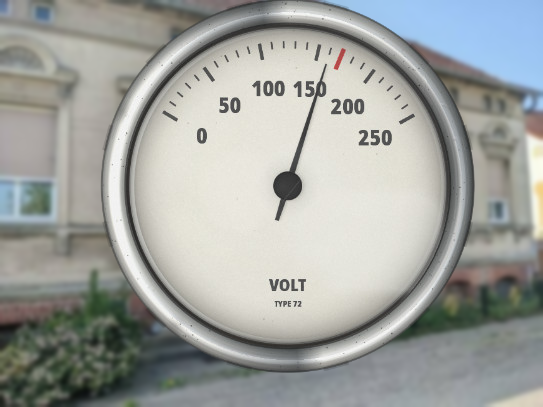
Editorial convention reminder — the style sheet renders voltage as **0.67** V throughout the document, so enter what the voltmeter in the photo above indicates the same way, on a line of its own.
**160** V
